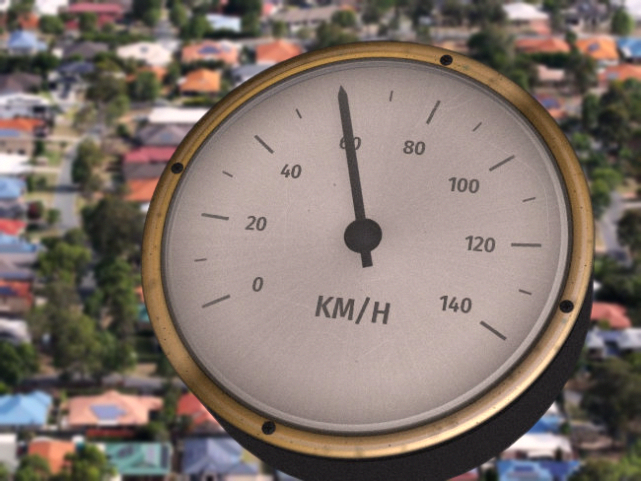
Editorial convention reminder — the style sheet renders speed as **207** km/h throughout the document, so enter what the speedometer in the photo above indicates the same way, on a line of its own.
**60** km/h
